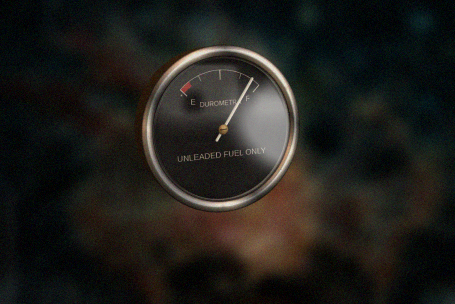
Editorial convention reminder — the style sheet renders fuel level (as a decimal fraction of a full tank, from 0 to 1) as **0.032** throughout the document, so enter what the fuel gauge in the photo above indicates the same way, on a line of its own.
**0.875**
